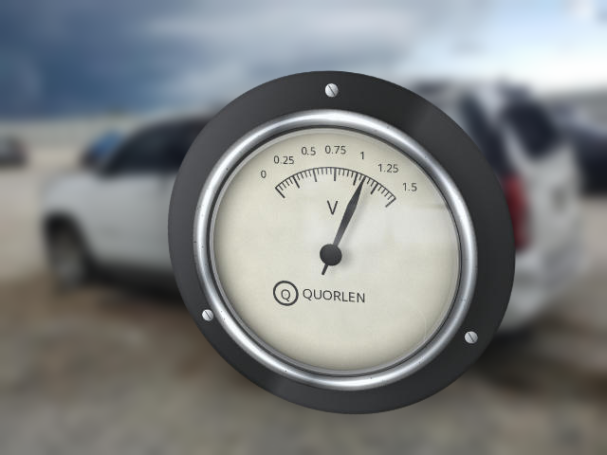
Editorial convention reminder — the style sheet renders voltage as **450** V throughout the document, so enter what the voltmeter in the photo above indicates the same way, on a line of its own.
**1.1** V
